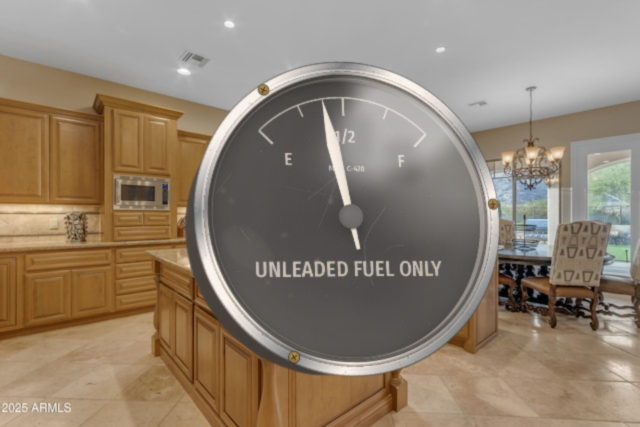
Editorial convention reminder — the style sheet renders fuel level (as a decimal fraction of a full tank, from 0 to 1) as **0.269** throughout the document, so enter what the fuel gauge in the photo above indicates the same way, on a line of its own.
**0.375**
